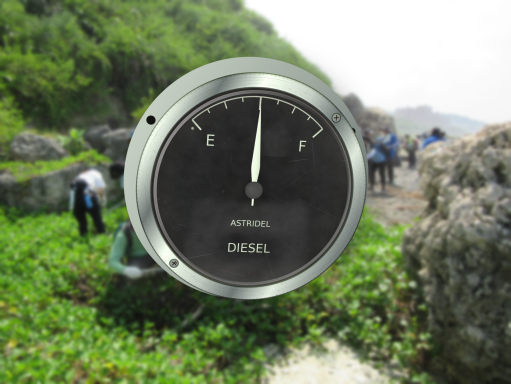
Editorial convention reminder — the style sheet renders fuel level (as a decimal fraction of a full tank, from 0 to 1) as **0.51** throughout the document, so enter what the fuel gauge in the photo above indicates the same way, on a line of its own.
**0.5**
